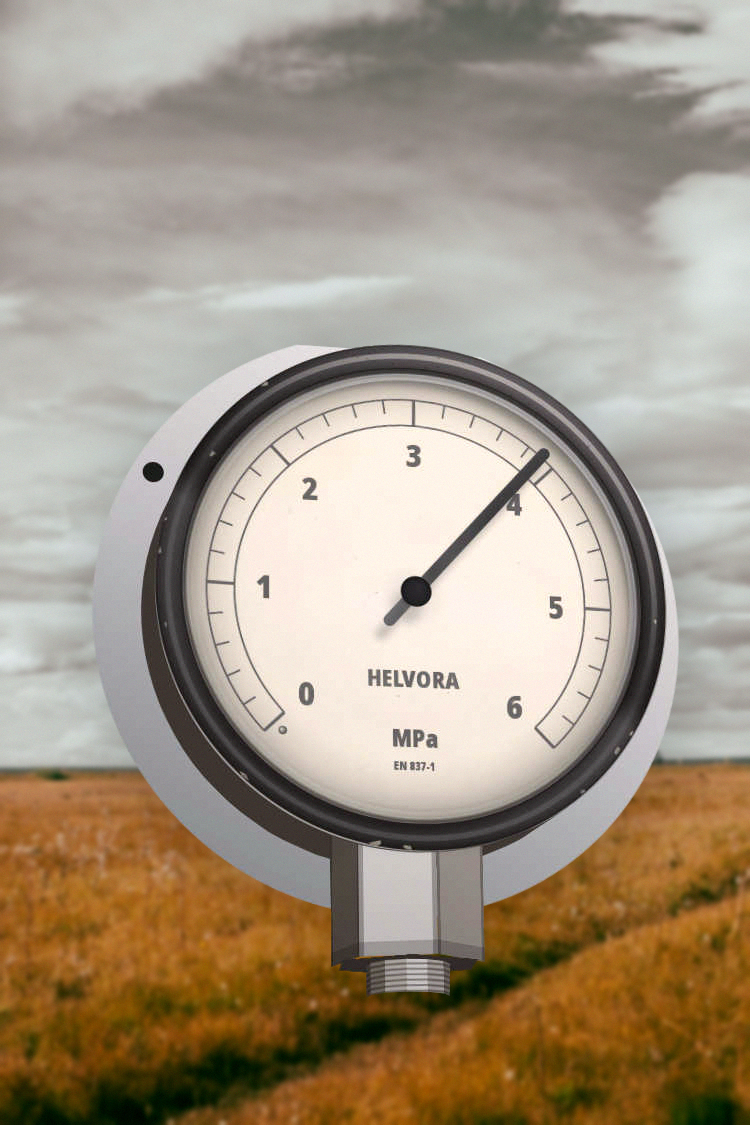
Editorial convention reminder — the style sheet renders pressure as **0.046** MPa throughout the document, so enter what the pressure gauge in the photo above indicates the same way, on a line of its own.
**3.9** MPa
